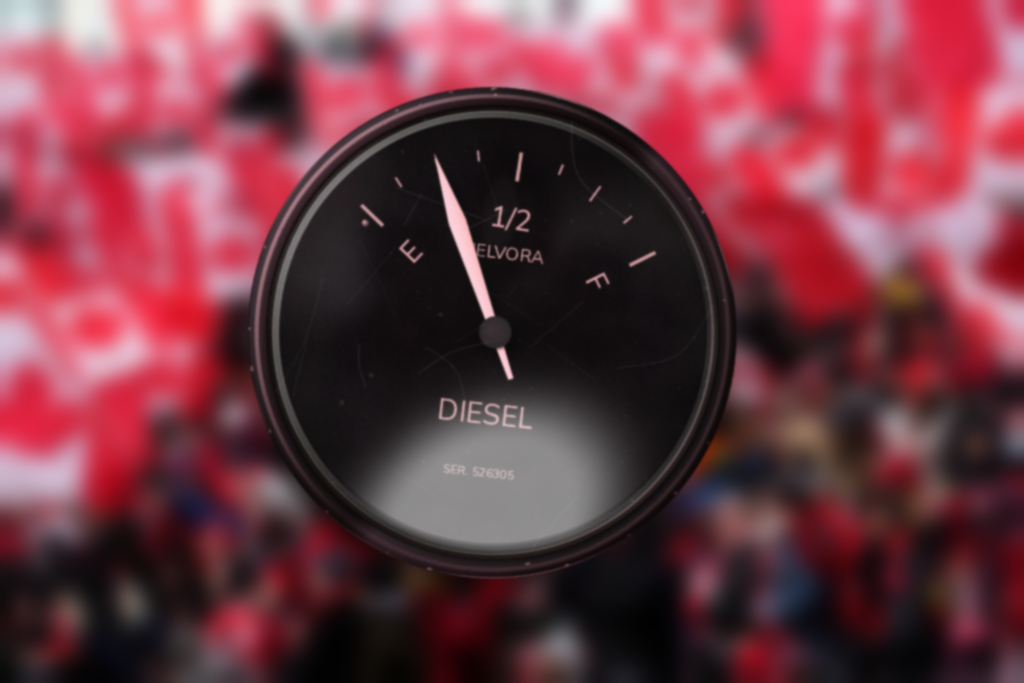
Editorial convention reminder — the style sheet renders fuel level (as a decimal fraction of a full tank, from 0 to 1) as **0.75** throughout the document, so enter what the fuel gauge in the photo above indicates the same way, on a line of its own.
**0.25**
